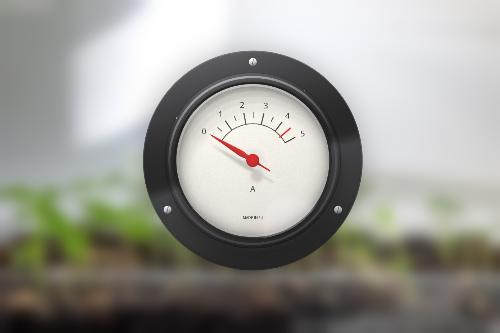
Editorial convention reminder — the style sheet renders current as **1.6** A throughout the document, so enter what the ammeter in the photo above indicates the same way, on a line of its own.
**0** A
